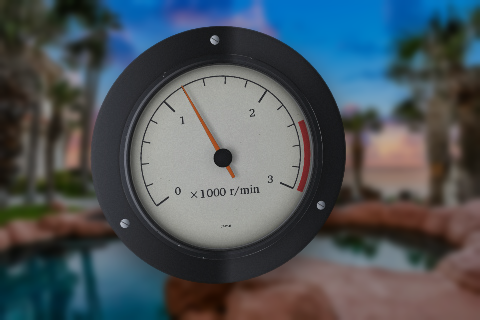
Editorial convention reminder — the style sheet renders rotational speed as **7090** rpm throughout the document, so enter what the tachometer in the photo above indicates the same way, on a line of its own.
**1200** rpm
